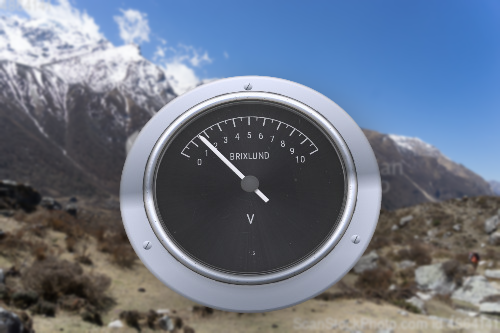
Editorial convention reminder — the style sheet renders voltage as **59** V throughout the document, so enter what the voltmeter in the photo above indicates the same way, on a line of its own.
**1.5** V
